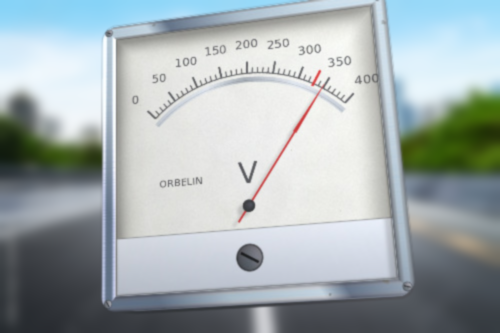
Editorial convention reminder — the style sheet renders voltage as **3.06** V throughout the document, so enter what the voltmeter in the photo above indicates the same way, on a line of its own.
**350** V
